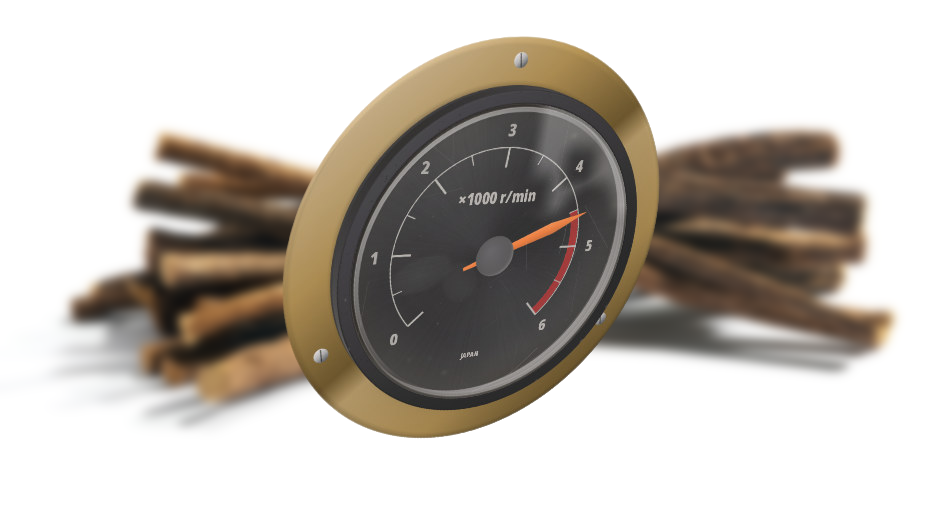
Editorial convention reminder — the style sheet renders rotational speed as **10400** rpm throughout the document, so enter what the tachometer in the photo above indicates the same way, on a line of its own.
**4500** rpm
